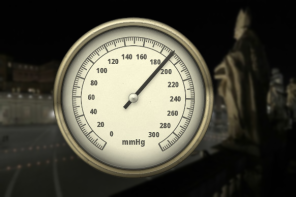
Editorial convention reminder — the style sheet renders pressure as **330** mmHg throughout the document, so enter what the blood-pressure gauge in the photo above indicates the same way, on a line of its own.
**190** mmHg
